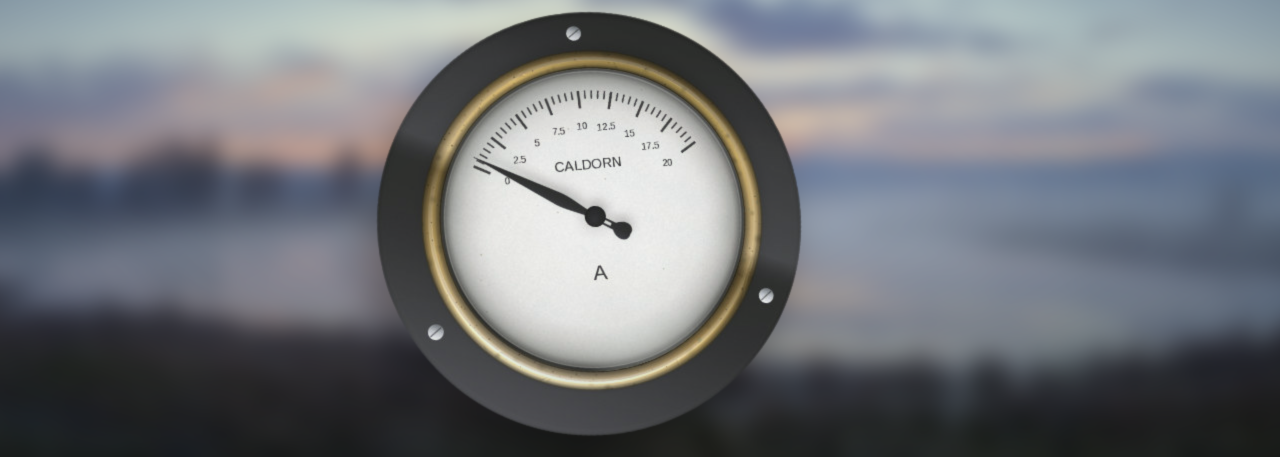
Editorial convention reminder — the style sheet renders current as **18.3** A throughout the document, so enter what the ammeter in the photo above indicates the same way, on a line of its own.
**0.5** A
